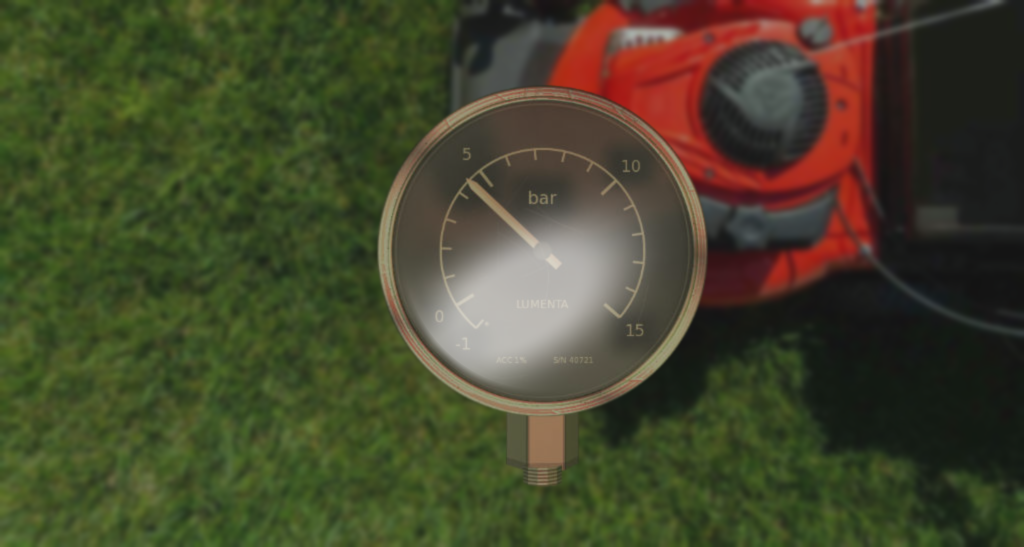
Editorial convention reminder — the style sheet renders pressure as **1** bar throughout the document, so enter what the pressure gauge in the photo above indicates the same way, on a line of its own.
**4.5** bar
